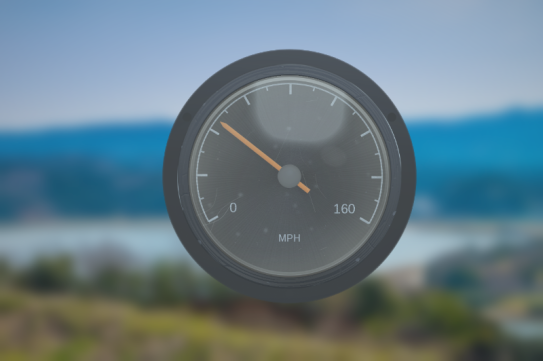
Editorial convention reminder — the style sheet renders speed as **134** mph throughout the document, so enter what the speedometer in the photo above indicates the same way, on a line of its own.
**45** mph
